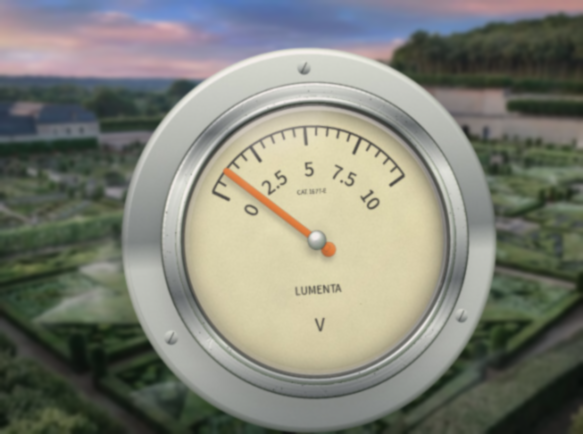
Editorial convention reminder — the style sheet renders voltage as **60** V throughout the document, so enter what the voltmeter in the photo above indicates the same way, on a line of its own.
**1** V
